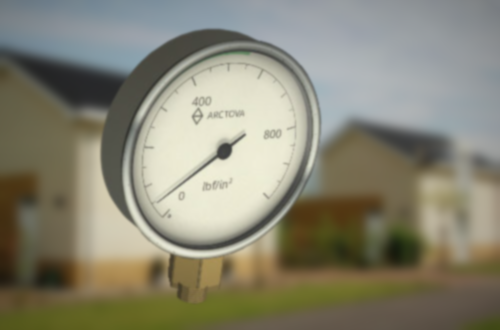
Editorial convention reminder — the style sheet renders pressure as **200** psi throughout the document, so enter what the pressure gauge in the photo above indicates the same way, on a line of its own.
**50** psi
